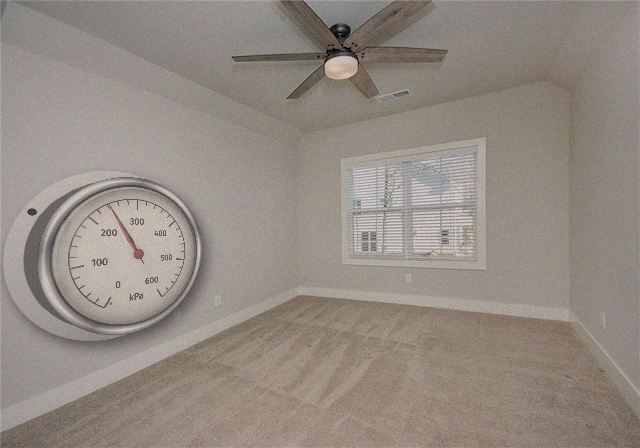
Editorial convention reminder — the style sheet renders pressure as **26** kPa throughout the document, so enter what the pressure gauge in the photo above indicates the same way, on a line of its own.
**240** kPa
